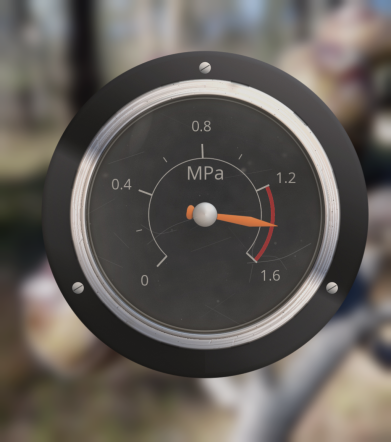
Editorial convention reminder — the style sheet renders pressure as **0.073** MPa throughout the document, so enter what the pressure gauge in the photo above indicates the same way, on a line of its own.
**1.4** MPa
